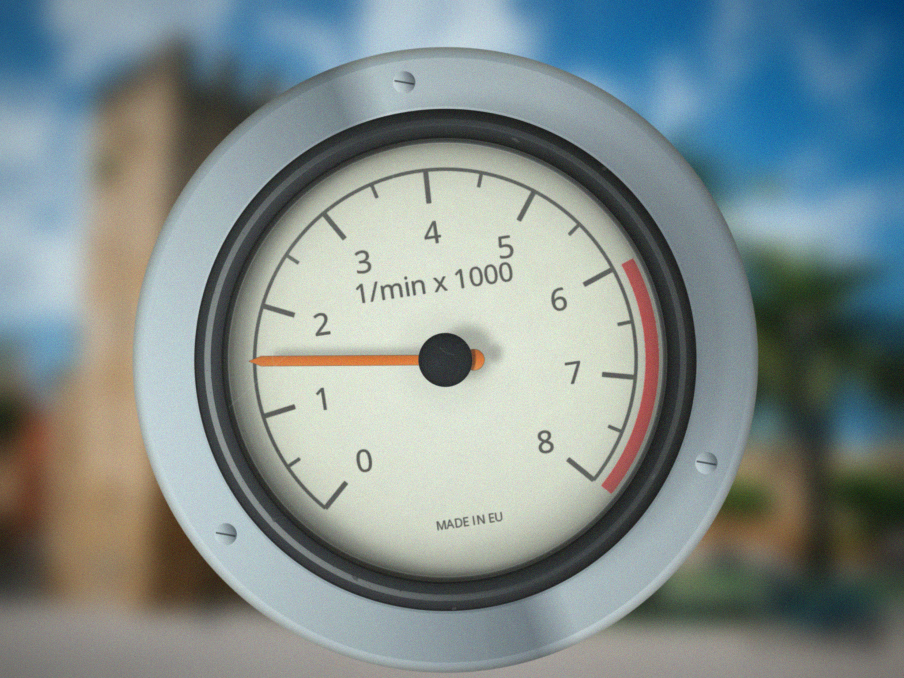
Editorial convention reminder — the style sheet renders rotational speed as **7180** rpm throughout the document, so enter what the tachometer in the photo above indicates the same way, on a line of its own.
**1500** rpm
